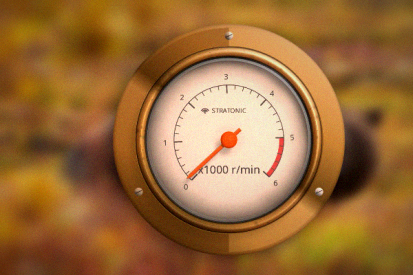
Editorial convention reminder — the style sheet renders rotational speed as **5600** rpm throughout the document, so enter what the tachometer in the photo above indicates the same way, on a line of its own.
**100** rpm
